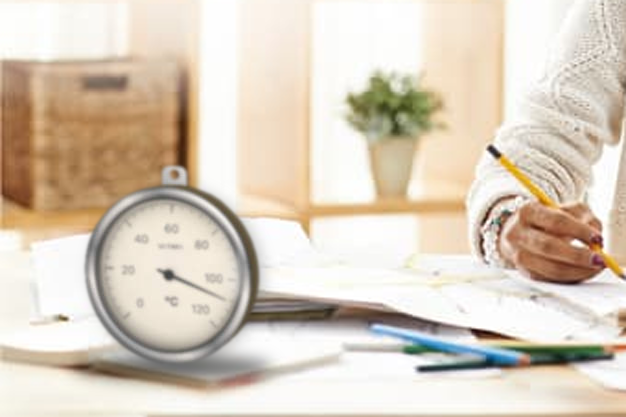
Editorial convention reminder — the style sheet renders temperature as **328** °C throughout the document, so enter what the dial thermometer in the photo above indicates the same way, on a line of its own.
**108** °C
